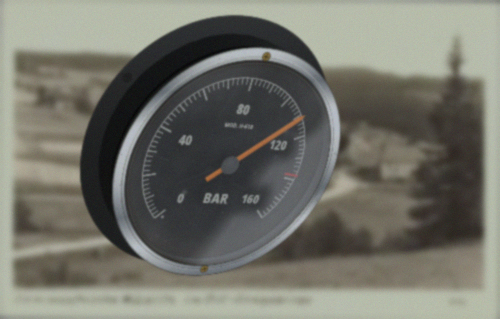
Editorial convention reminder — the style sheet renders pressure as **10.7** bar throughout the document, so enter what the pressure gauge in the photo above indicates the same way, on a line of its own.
**110** bar
